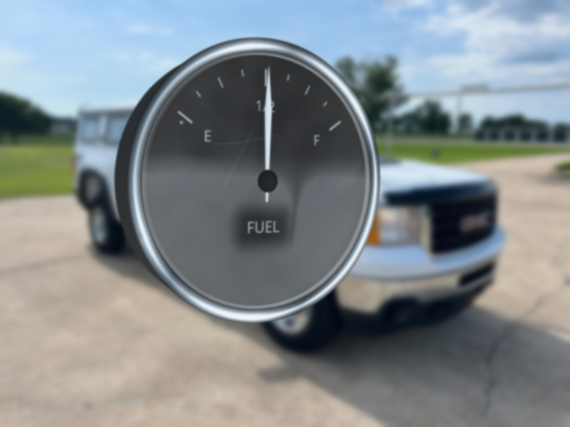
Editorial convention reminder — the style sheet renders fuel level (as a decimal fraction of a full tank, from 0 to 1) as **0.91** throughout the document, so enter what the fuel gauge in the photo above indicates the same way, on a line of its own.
**0.5**
